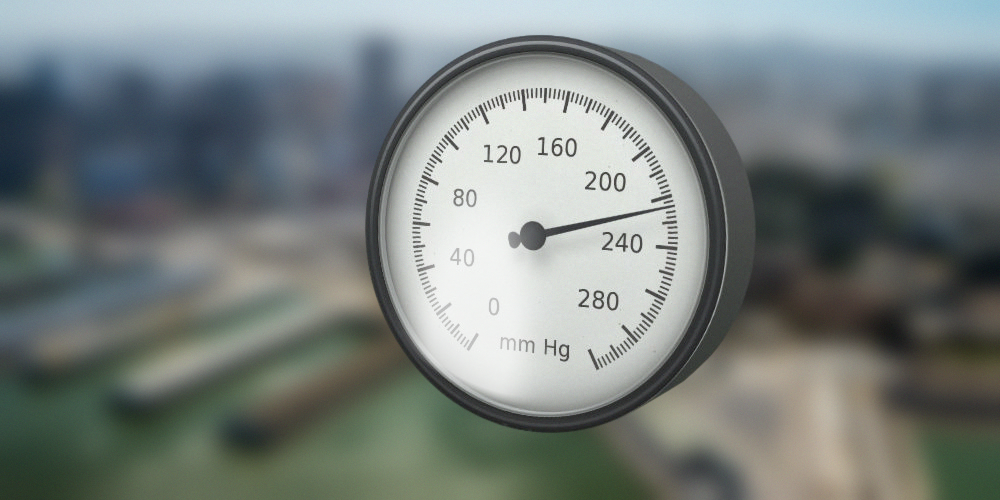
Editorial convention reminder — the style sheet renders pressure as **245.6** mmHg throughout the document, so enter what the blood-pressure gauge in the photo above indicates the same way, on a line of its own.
**224** mmHg
